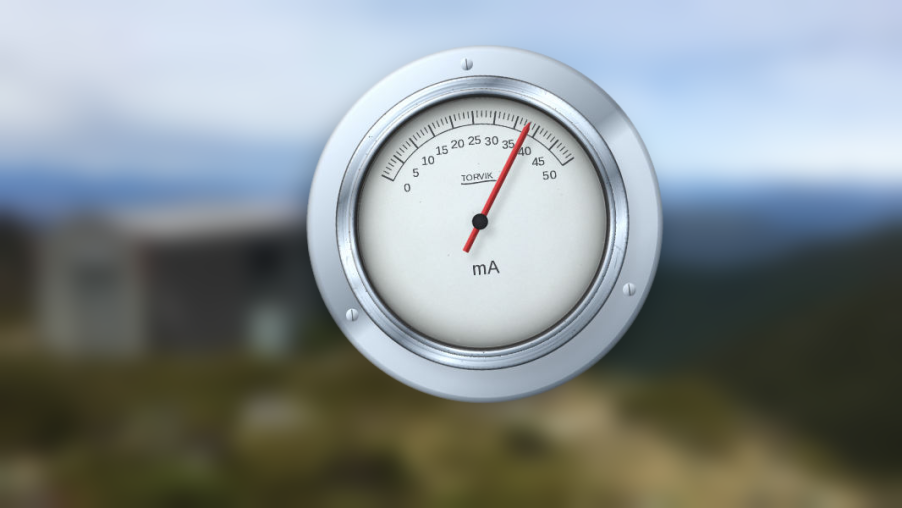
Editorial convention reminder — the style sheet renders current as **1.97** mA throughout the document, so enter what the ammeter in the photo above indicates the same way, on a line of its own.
**38** mA
